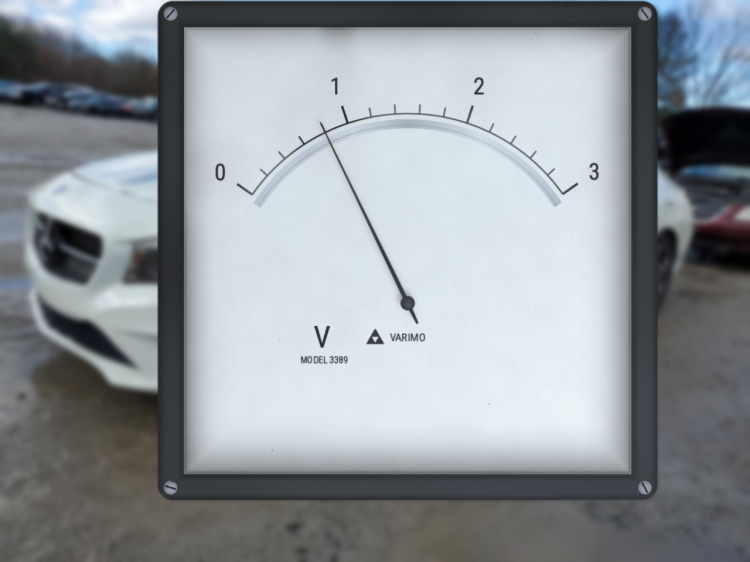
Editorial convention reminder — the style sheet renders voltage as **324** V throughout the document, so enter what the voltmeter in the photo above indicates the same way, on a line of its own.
**0.8** V
